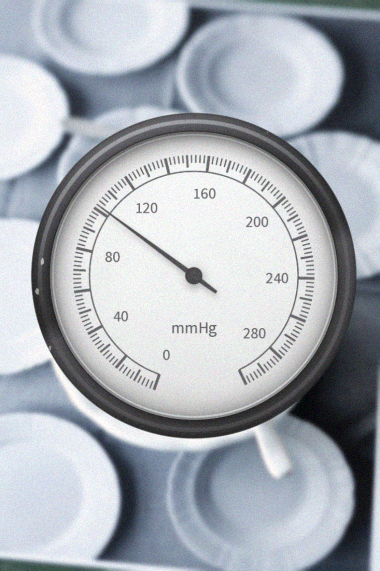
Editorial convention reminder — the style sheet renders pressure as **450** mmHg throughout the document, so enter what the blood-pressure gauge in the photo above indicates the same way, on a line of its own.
**102** mmHg
